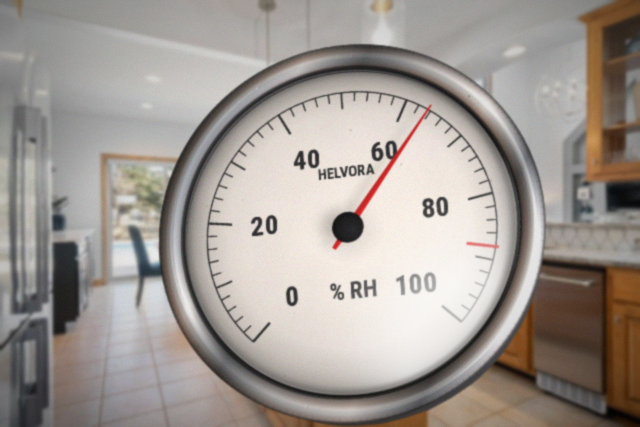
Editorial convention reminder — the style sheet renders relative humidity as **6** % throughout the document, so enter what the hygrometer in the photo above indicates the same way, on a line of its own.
**64** %
